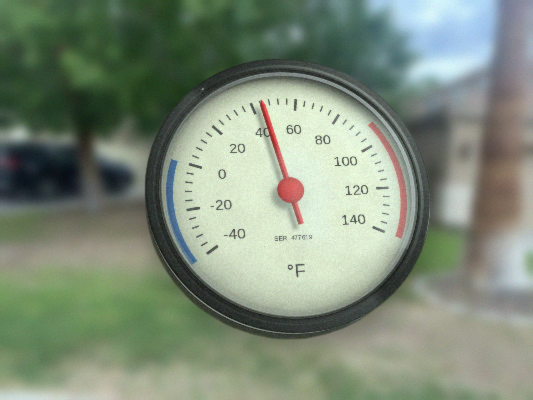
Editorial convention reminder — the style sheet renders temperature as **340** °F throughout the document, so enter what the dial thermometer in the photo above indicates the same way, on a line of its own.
**44** °F
